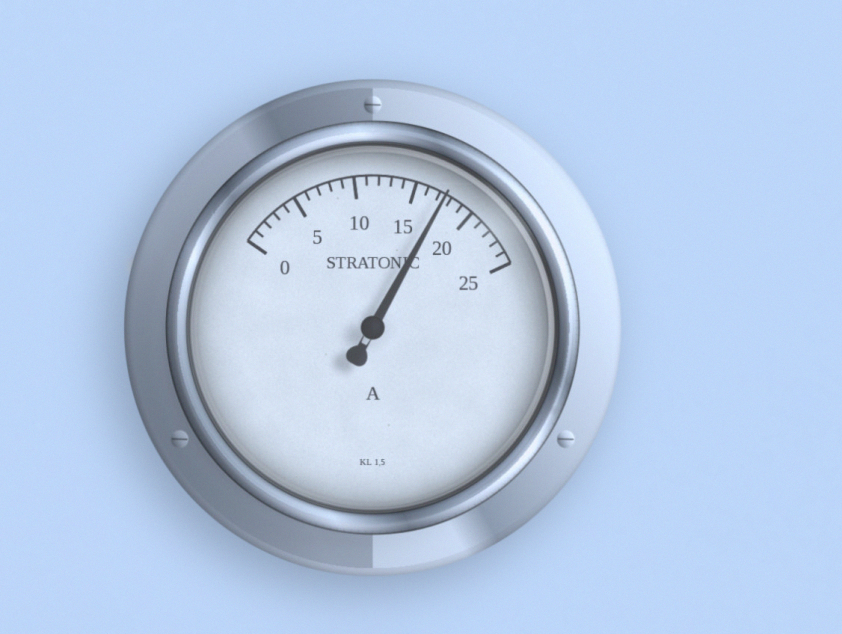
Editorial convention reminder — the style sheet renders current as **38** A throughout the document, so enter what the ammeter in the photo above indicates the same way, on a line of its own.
**17.5** A
